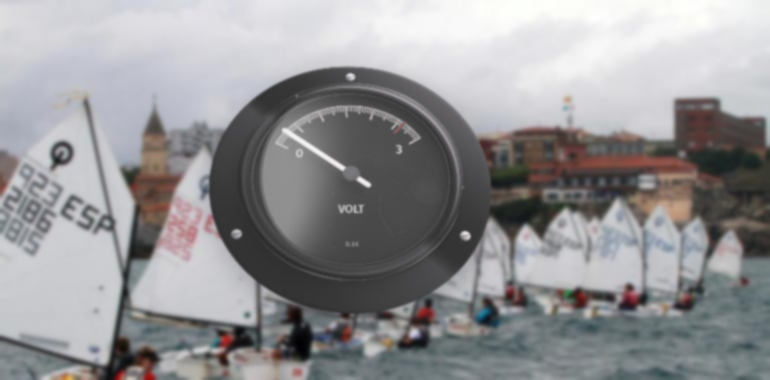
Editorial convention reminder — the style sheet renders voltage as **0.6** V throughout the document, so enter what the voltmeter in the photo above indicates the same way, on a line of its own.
**0.25** V
